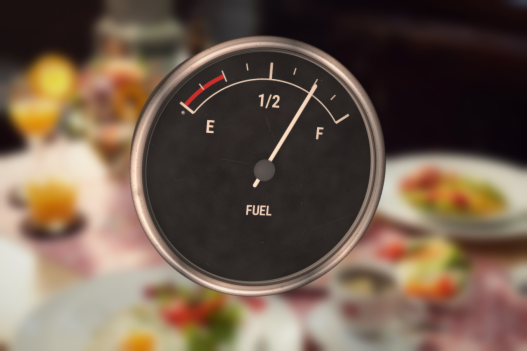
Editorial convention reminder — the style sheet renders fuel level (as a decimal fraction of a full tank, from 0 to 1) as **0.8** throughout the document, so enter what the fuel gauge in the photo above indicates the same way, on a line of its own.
**0.75**
